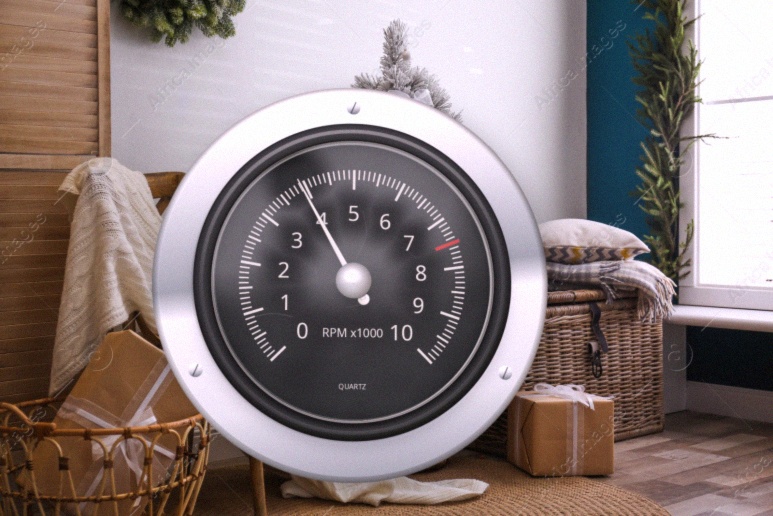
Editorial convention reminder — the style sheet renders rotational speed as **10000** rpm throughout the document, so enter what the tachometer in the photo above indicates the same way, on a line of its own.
**3900** rpm
